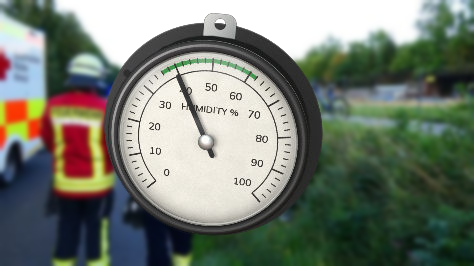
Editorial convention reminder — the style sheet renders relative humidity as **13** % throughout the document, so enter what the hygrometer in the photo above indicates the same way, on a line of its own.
**40** %
